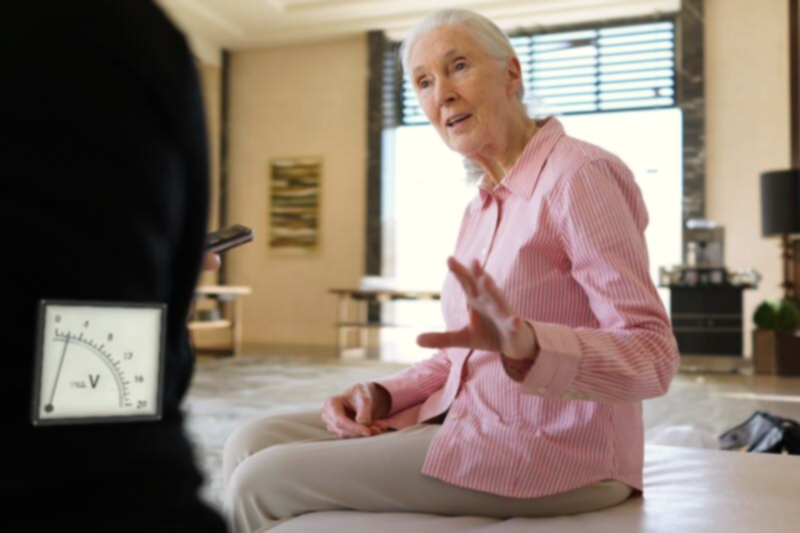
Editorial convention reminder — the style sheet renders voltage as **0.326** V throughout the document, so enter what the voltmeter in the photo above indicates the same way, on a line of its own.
**2** V
